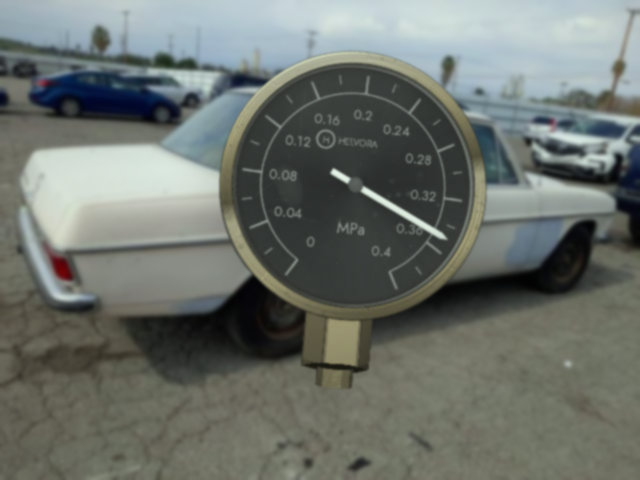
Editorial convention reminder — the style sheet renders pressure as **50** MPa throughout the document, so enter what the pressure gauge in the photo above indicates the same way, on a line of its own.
**0.35** MPa
